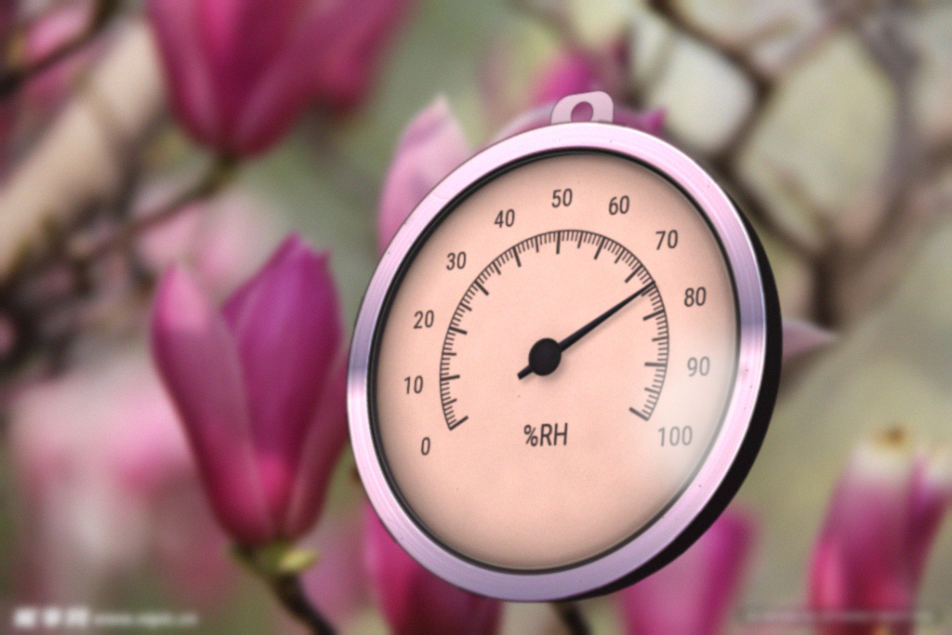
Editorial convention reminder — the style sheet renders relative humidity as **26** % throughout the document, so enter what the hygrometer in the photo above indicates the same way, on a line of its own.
**75** %
